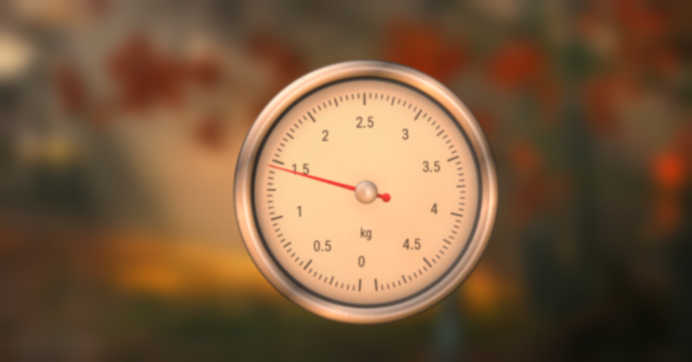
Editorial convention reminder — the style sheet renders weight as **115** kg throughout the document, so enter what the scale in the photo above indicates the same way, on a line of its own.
**1.45** kg
